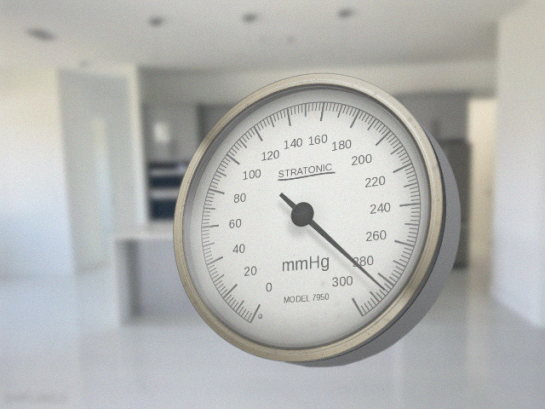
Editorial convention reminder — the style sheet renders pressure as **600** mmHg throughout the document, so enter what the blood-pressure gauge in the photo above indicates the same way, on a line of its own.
**284** mmHg
